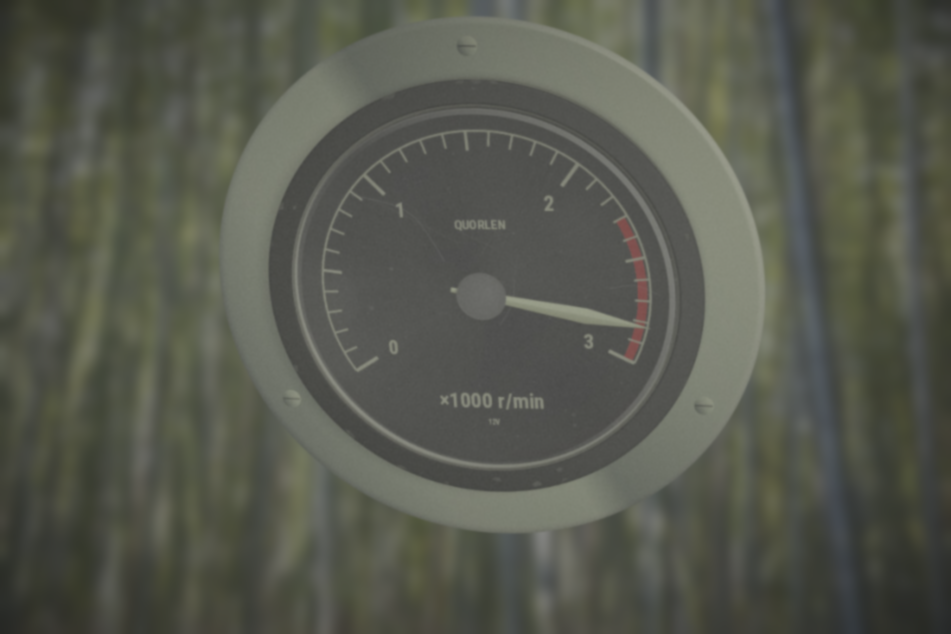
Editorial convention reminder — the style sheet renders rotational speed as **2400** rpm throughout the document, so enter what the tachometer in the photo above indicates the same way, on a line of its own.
**2800** rpm
